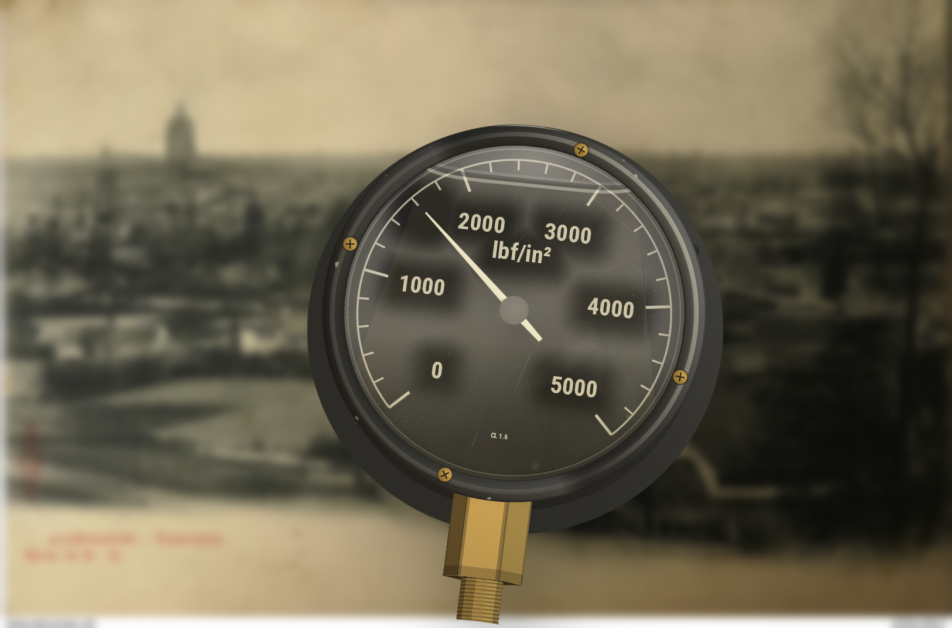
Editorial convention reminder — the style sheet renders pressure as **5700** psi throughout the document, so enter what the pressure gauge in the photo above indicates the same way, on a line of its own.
**1600** psi
